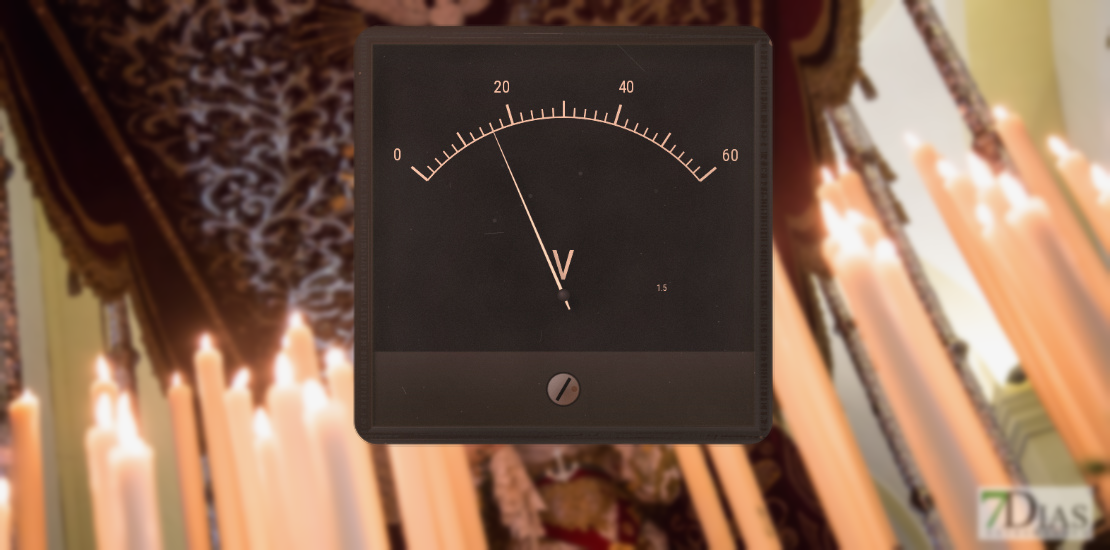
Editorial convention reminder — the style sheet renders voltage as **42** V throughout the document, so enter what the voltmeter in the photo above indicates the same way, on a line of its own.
**16** V
